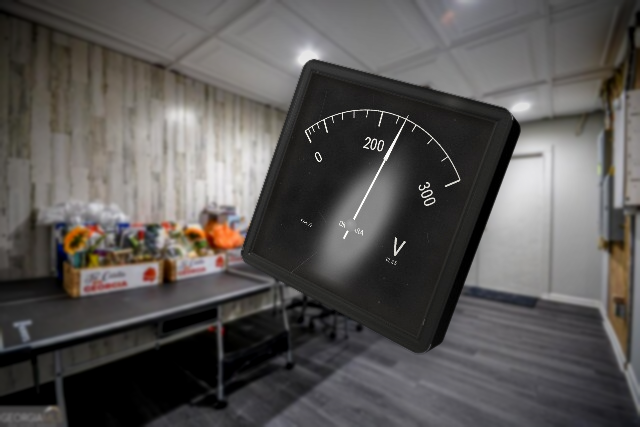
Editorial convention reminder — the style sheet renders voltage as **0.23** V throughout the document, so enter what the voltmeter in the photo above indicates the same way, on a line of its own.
**230** V
